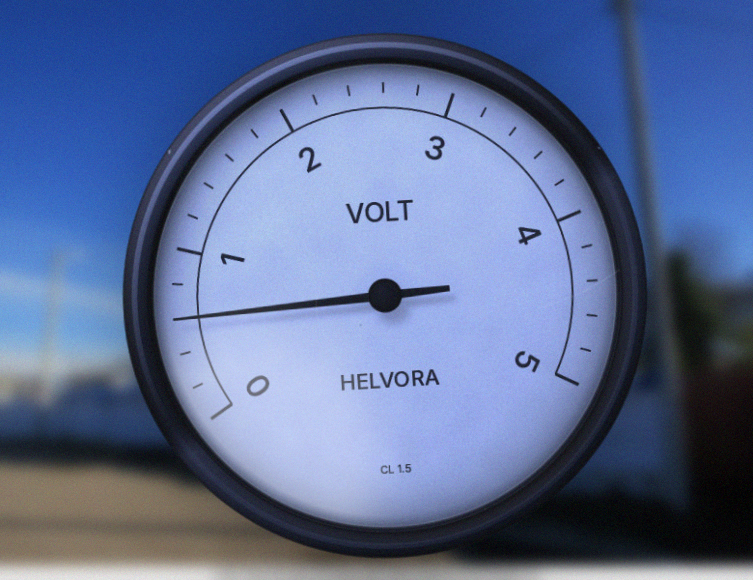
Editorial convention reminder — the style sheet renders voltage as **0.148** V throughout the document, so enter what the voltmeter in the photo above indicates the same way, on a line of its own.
**0.6** V
